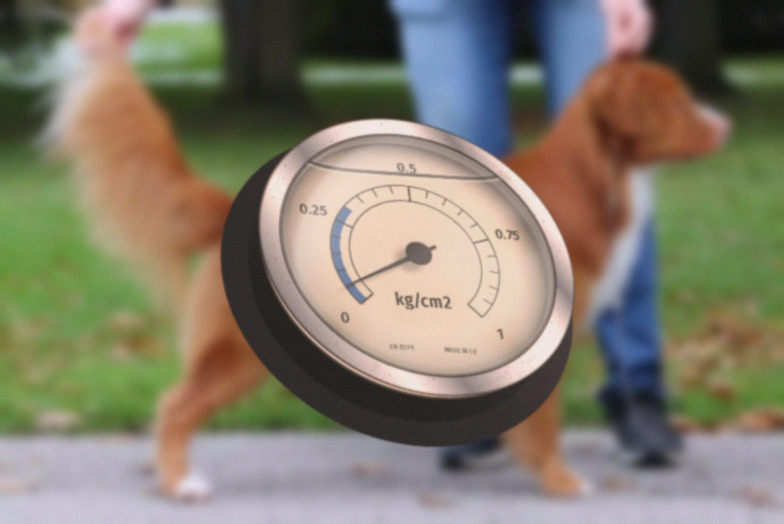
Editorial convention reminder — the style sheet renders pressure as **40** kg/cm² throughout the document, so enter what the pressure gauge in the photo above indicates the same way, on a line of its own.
**0.05** kg/cm²
